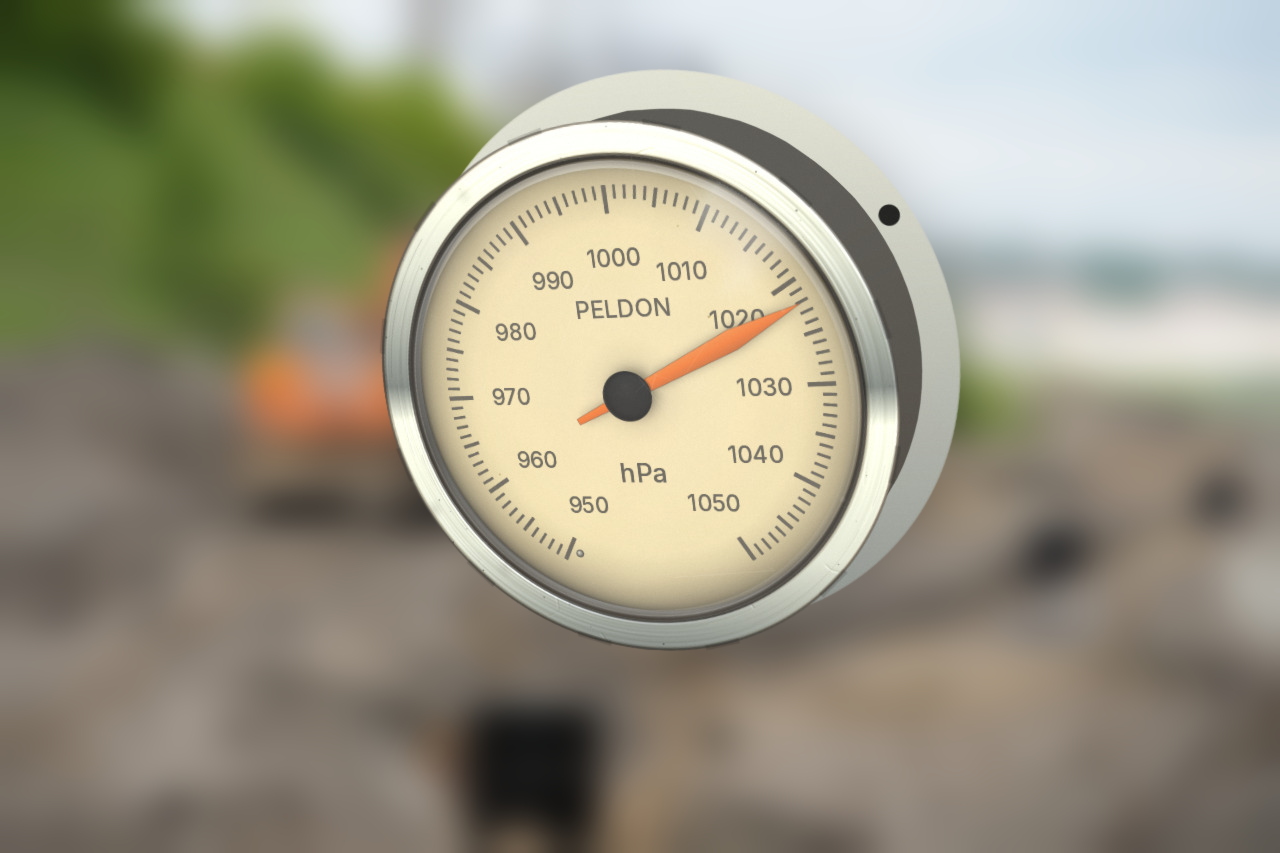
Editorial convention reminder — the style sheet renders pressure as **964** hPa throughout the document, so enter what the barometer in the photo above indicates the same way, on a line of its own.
**1022** hPa
